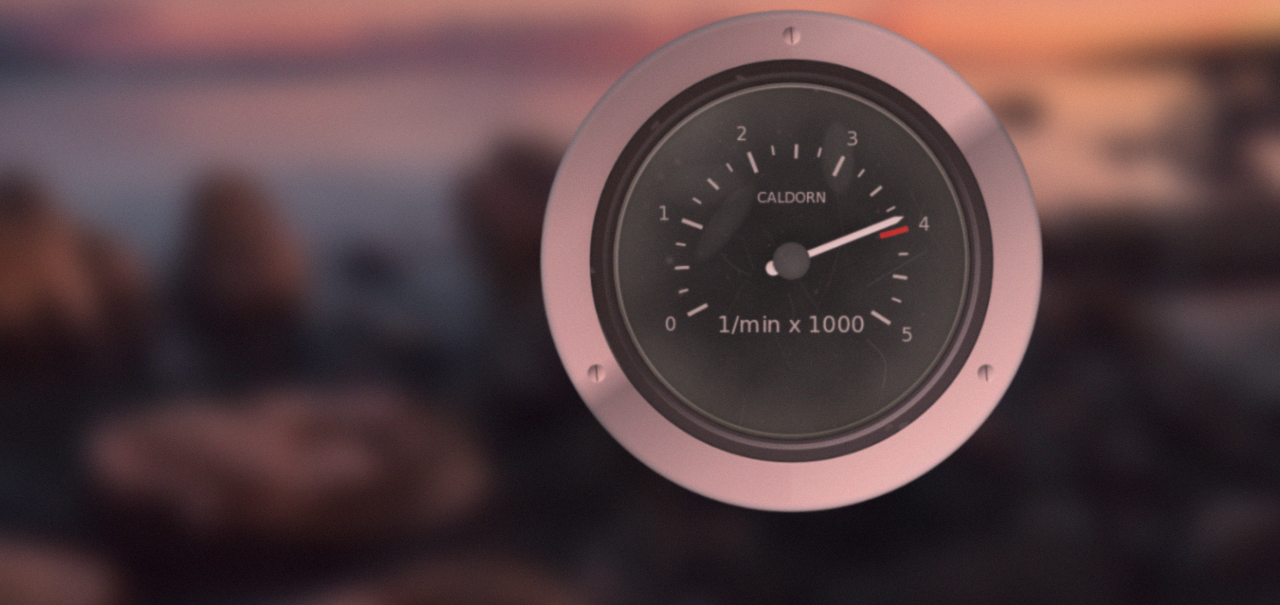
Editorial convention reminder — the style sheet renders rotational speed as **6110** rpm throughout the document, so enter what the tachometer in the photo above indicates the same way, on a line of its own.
**3875** rpm
